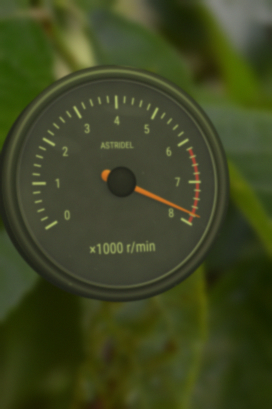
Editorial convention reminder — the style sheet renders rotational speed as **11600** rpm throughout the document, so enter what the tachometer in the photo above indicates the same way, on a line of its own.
**7800** rpm
